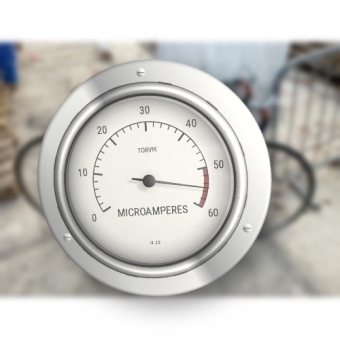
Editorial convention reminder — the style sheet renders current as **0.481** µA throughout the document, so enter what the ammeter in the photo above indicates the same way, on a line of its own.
**55** µA
